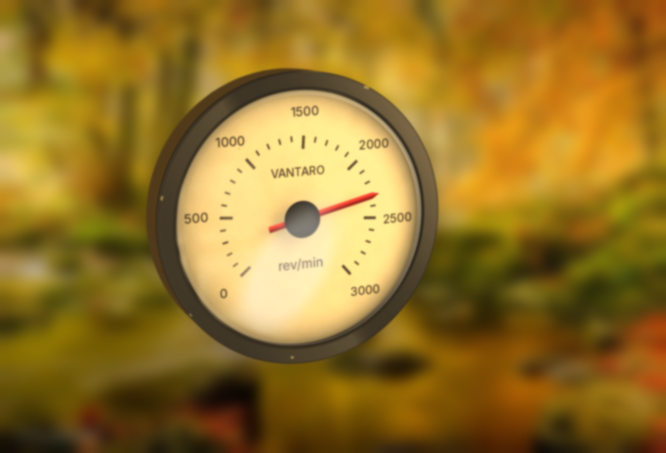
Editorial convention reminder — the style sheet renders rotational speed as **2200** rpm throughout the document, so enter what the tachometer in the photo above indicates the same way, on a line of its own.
**2300** rpm
